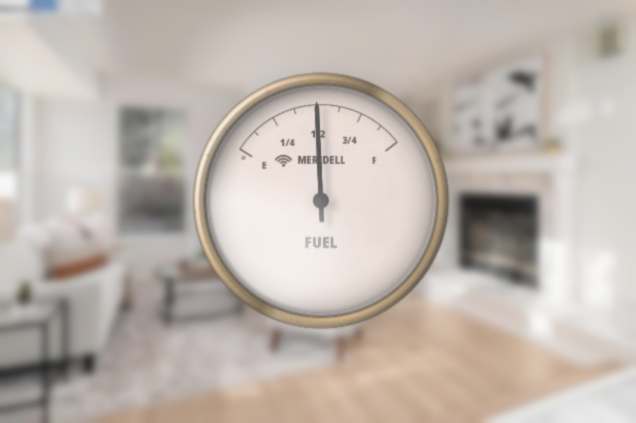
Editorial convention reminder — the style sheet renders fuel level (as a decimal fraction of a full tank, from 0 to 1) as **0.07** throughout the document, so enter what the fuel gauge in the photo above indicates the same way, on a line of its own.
**0.5**
